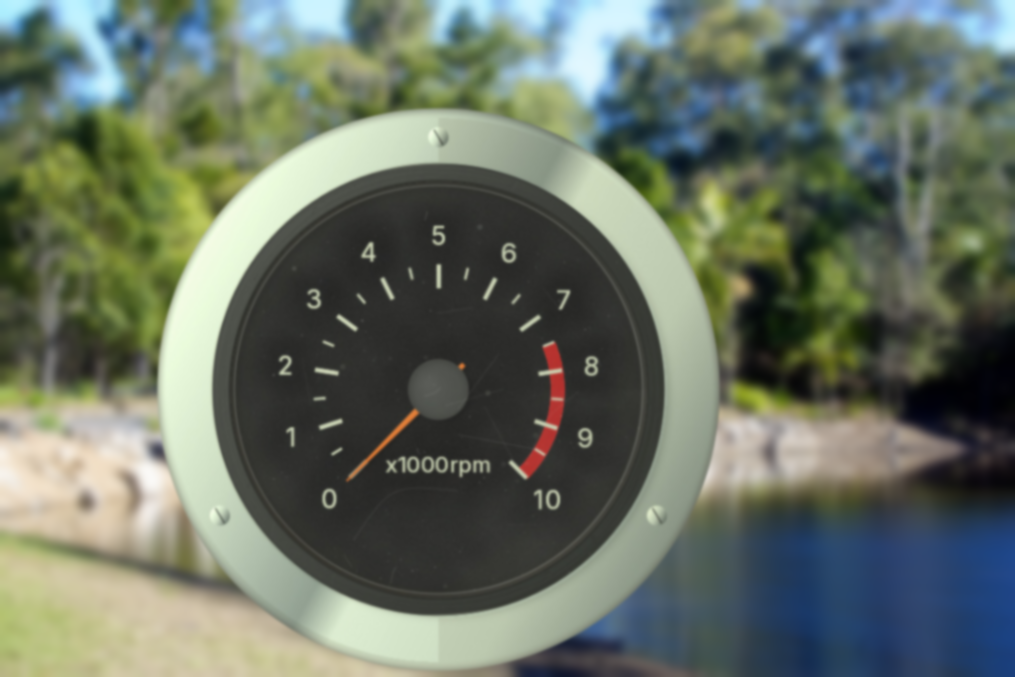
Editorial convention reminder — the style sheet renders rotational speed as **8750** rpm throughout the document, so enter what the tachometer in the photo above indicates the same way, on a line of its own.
**0** rpm
